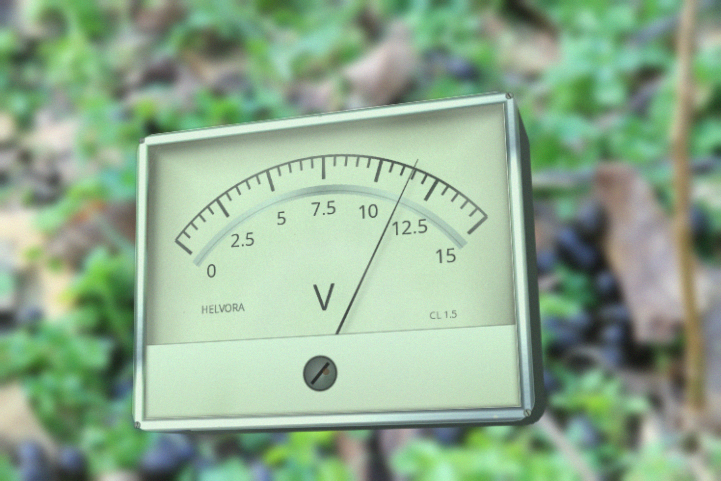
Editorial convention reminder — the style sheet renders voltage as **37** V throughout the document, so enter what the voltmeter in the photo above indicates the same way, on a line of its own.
**11.5** V
